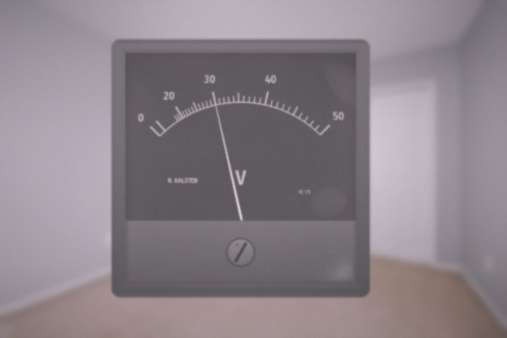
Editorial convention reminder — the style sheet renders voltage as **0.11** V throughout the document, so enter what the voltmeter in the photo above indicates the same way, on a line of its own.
**30** V
